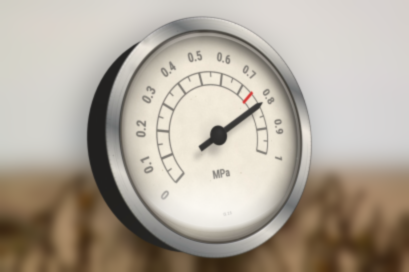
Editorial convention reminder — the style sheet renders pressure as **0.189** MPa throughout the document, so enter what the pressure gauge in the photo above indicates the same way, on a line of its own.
**0.8** MPa
